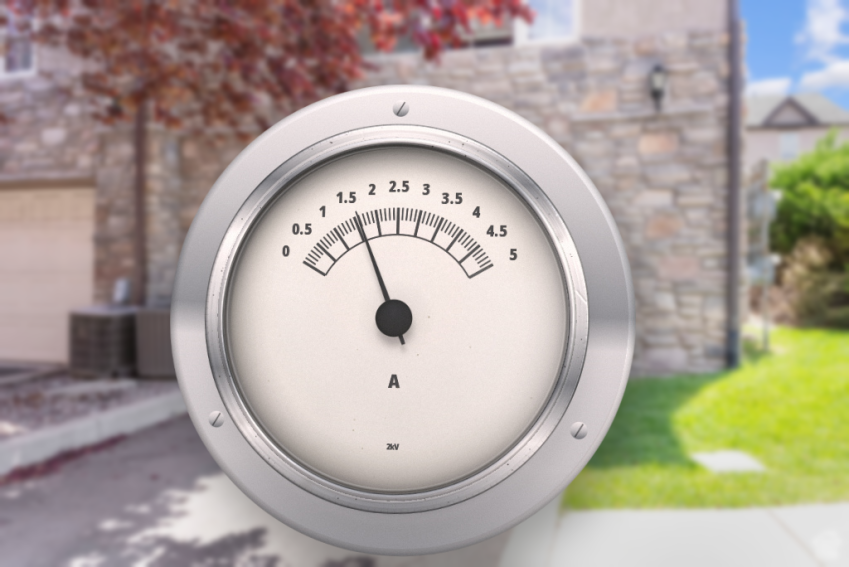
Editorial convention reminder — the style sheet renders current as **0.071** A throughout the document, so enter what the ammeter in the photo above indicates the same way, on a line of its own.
**1.6** A
